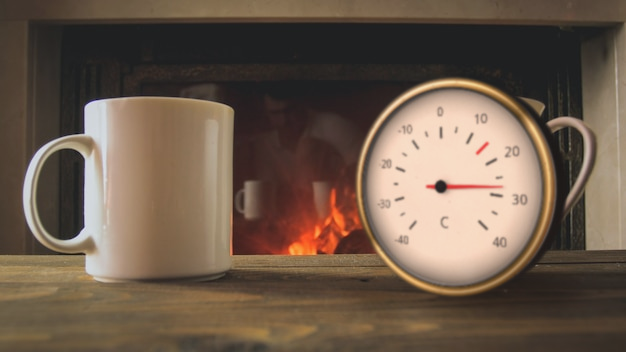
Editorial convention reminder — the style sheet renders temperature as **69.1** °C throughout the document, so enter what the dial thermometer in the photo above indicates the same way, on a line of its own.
**27.5** °C
